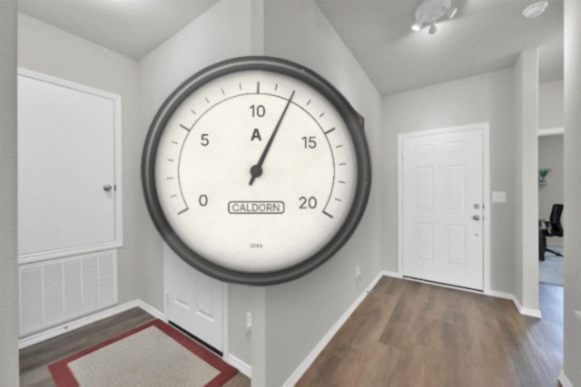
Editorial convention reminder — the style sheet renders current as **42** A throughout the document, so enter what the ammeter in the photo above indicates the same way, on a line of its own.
**12** A
